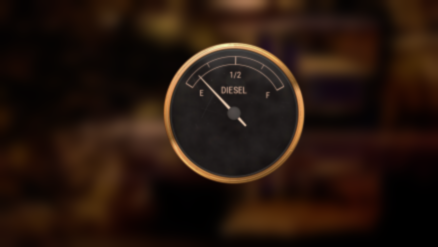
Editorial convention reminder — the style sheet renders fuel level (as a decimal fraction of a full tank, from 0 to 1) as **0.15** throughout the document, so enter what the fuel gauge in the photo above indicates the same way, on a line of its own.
**0.125**
